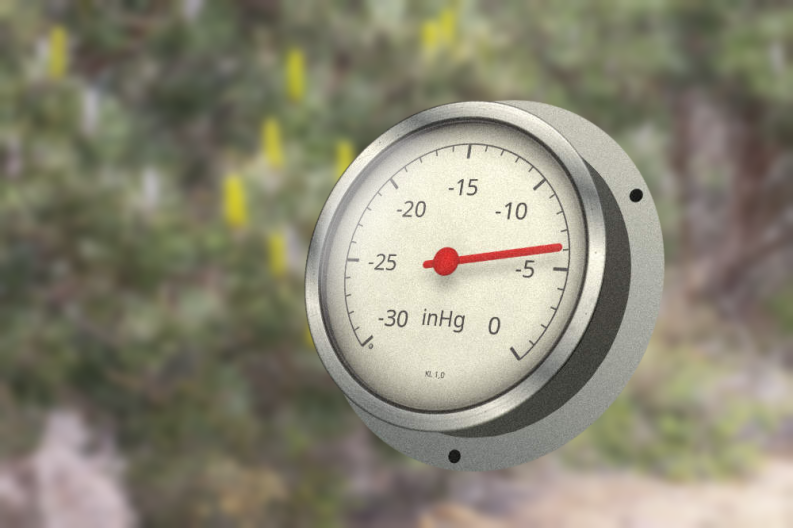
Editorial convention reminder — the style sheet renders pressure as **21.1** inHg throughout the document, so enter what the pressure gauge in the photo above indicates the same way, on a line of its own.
**-6** inHg
